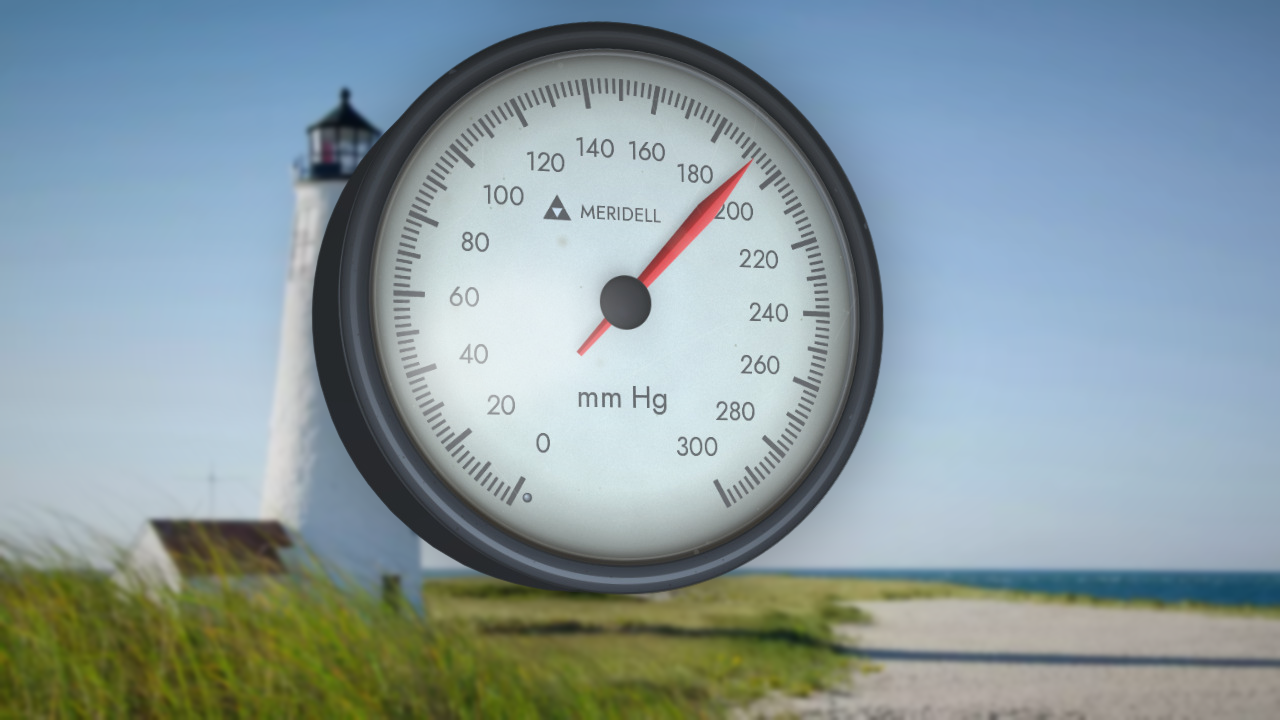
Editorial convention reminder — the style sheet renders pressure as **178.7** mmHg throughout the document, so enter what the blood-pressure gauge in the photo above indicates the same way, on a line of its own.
**192** mmHg
